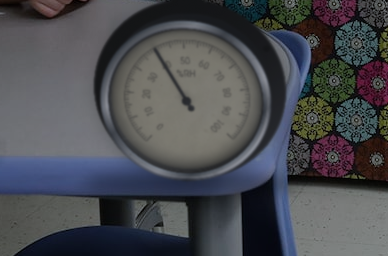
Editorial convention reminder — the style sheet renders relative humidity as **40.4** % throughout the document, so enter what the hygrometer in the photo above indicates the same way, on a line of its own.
**40** %
